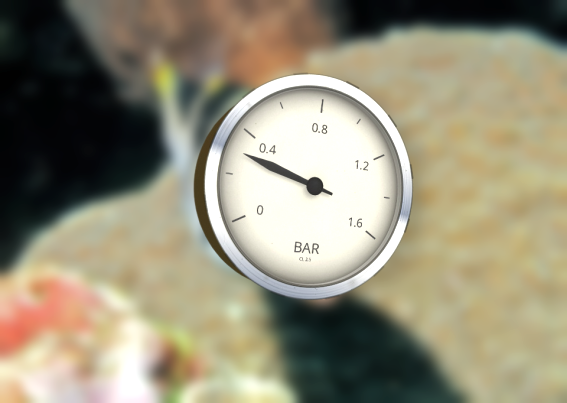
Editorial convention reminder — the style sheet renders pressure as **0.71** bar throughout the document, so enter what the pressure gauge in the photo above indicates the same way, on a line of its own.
**0.3** bar
